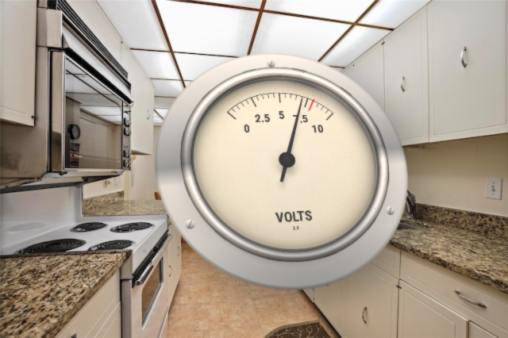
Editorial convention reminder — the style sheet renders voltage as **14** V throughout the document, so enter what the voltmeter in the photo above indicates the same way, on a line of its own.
**7** V
